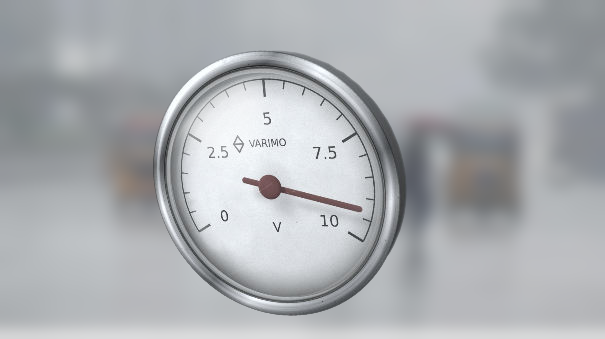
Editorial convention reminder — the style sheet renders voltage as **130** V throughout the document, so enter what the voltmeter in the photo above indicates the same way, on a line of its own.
**9.25** V
